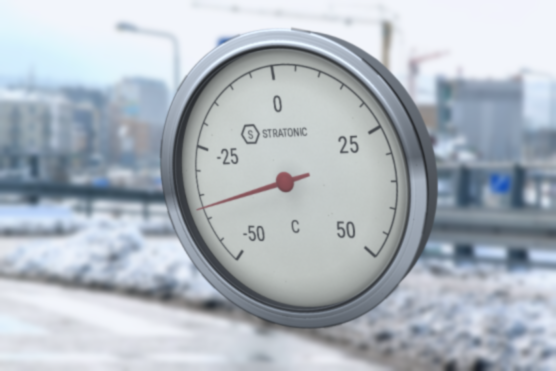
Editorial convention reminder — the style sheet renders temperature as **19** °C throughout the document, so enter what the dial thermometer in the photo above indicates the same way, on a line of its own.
**-37.5** °C
